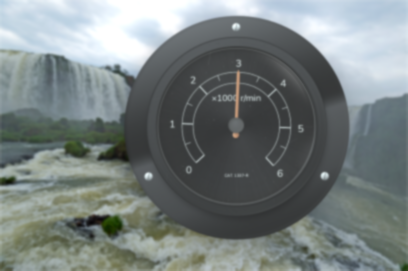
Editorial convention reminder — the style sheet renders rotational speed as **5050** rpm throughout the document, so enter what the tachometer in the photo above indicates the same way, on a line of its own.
**3000** rpm
